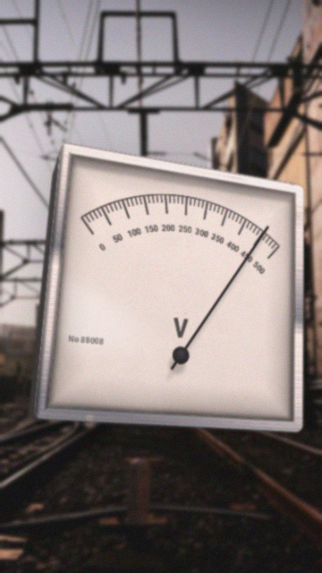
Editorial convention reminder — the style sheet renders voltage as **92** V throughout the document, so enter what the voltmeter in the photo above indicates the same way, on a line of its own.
**450** V
